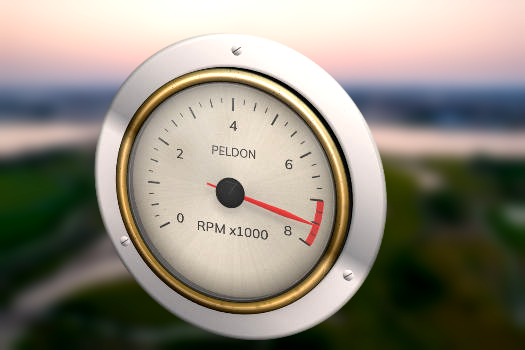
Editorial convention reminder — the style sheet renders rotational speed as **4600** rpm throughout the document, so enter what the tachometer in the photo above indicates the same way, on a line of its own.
**7500** rpm
